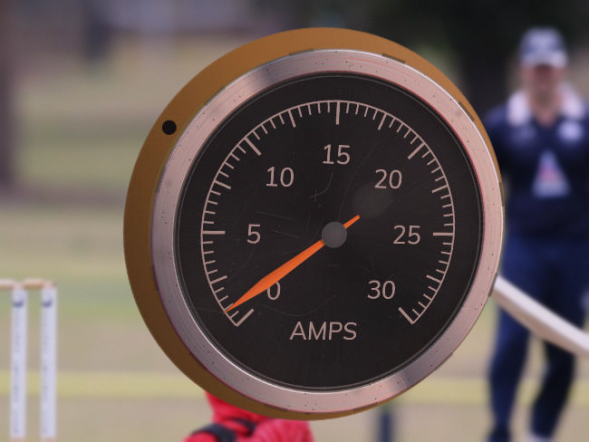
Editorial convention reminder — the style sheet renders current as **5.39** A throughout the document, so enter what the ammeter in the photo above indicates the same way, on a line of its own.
**1** A
